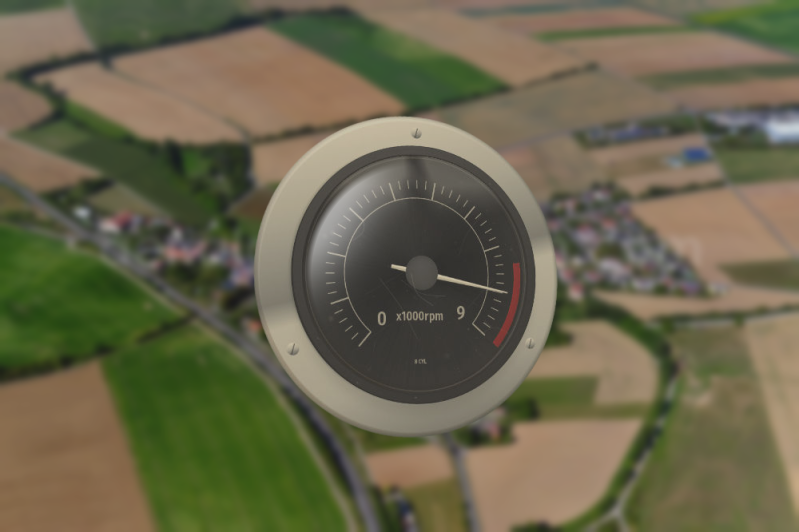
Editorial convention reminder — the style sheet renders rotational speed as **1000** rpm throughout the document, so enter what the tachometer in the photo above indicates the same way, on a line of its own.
**8000** rpm
